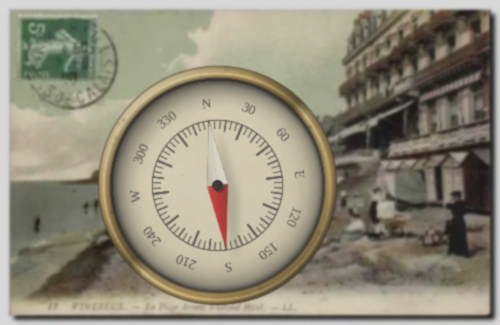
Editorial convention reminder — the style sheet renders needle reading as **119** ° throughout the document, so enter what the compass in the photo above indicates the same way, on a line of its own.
**180** °
